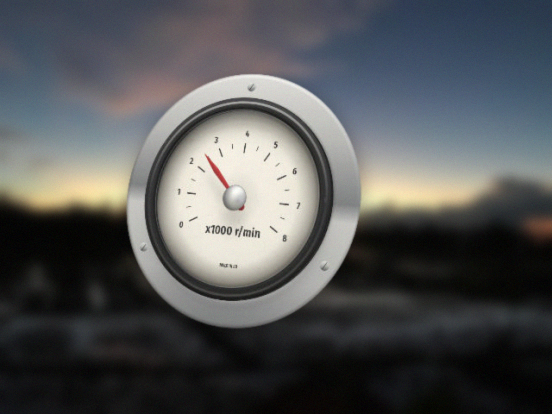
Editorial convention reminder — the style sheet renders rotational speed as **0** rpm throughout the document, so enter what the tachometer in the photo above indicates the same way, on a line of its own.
**2500** rpm
